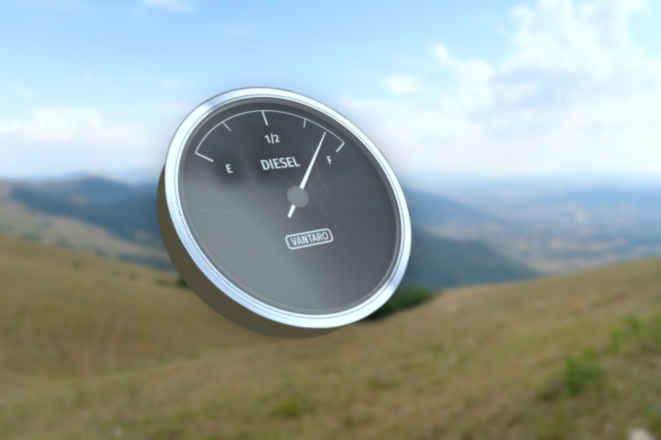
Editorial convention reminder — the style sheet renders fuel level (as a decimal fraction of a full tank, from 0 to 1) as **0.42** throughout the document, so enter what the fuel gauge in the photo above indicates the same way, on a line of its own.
**0.875**
